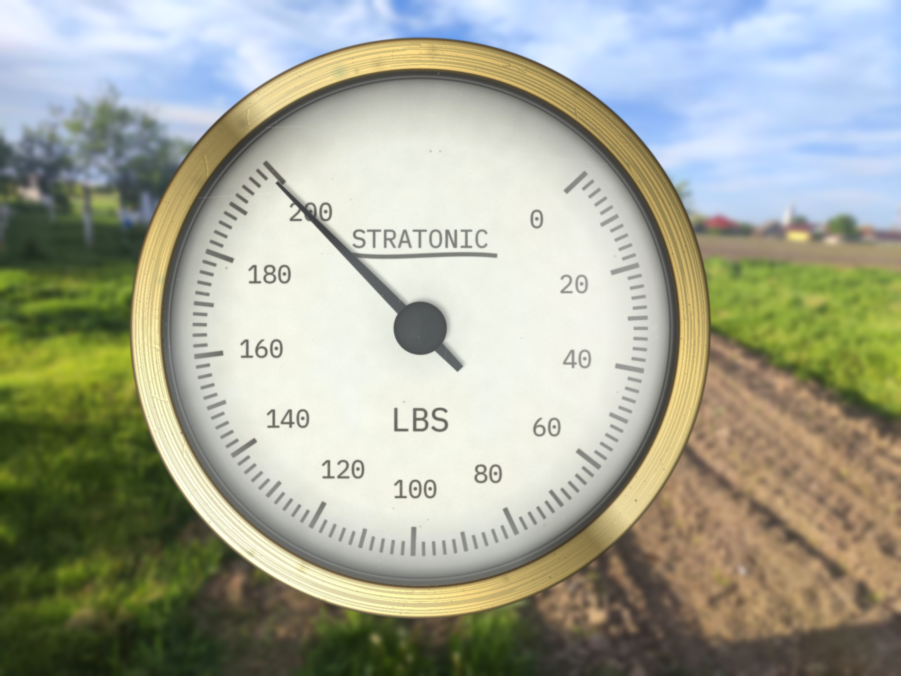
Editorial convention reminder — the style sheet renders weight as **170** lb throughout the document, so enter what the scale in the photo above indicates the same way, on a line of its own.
**199** lb
